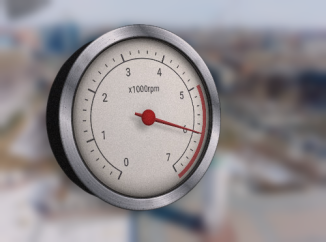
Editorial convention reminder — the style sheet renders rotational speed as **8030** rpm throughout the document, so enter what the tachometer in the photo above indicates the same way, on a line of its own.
**6000** rpm
